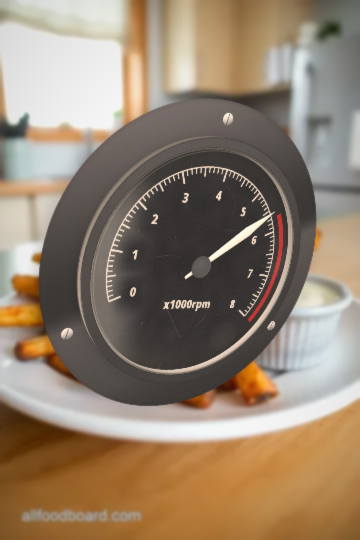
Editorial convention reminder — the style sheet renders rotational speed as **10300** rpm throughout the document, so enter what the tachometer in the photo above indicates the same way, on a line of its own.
**5500** rpm
